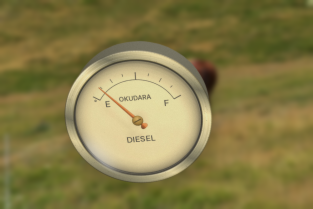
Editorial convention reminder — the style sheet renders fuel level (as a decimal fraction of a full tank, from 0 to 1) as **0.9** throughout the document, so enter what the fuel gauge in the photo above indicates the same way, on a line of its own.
**0.125**
